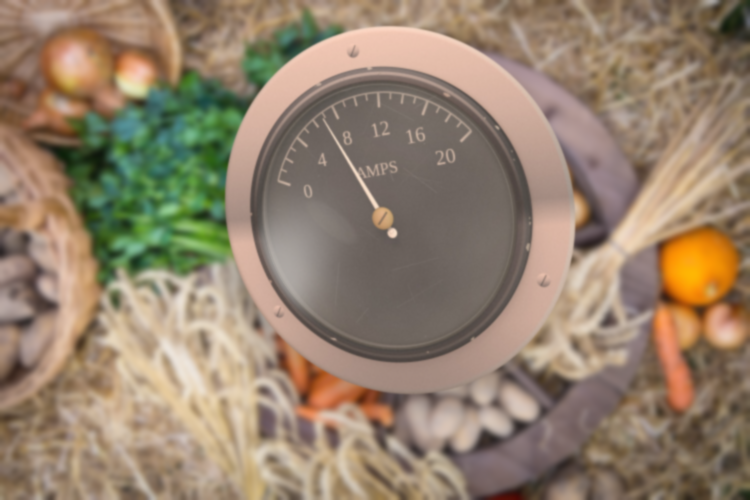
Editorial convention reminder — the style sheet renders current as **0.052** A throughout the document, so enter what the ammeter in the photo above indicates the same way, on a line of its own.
**7** A
